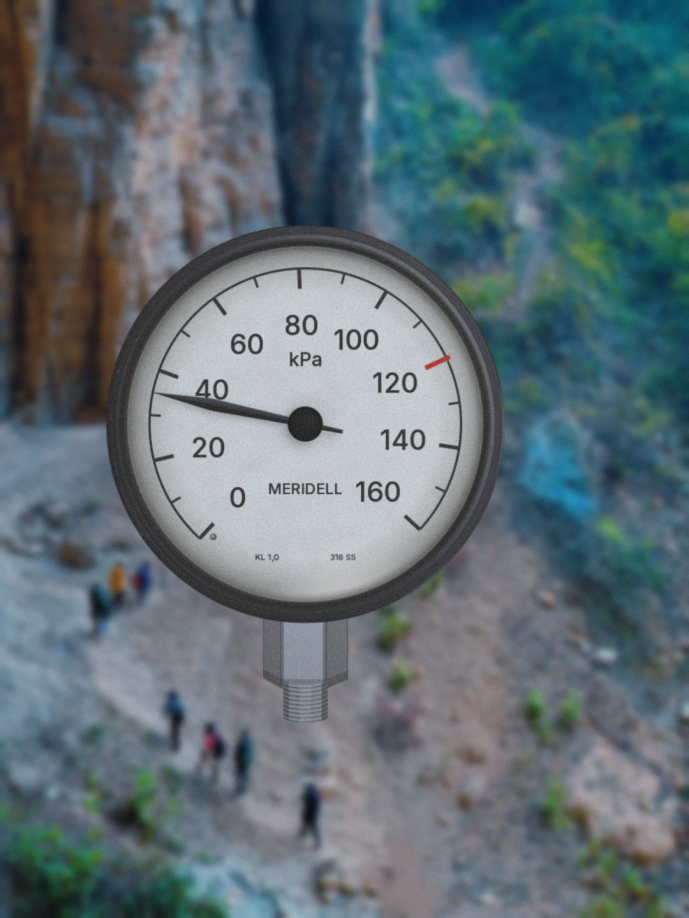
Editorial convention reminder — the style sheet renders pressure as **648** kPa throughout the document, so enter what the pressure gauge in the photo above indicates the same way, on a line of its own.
**35** kPa
